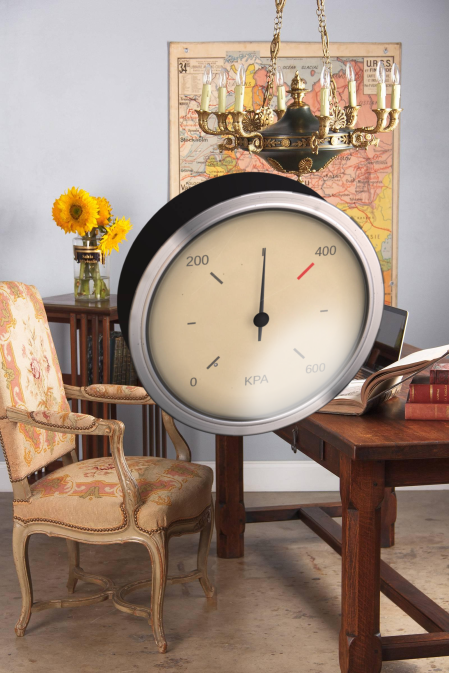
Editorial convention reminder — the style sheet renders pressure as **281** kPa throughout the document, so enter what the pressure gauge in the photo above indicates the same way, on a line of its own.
**300** kPa
